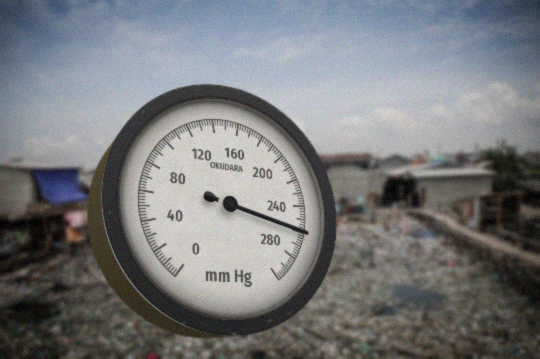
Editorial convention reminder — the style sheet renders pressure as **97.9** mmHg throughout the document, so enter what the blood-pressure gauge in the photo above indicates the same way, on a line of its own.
**260** mmHg
